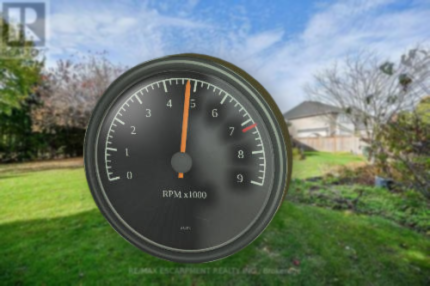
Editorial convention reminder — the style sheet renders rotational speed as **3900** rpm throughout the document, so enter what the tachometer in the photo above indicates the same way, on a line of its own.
**4800** rpm
